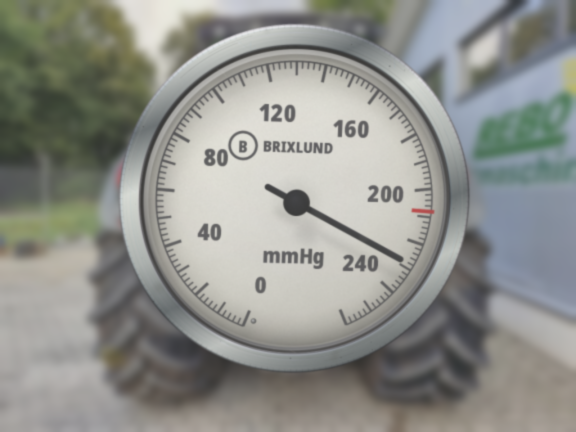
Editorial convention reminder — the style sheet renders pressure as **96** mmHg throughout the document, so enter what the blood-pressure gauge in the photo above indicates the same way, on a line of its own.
**228** mmHg
